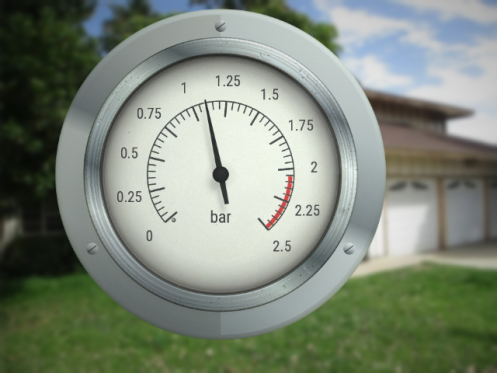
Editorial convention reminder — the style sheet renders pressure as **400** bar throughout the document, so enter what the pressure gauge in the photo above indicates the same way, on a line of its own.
**1.1** bar
